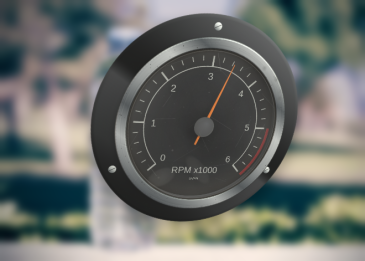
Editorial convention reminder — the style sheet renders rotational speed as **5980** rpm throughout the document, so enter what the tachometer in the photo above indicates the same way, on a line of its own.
**3400** rpm
